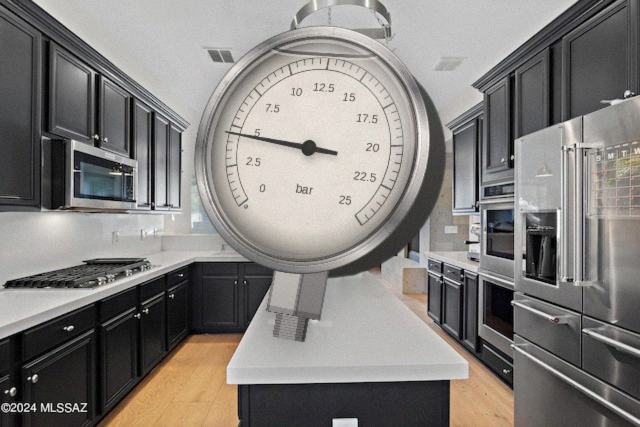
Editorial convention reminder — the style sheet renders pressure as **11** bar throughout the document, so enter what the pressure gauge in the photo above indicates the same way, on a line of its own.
**4.5** bar
